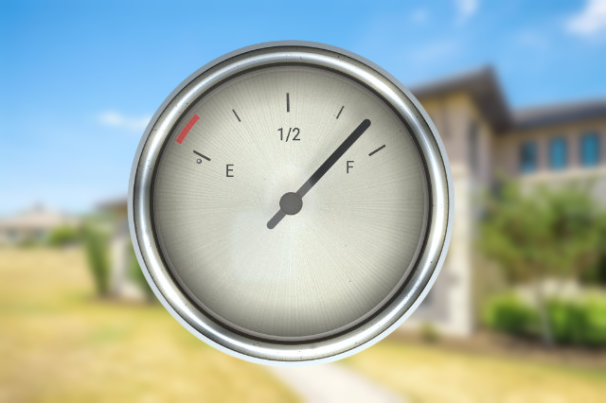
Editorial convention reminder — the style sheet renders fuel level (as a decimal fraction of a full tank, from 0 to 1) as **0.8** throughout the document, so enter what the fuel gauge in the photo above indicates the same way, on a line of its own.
**0.875**
